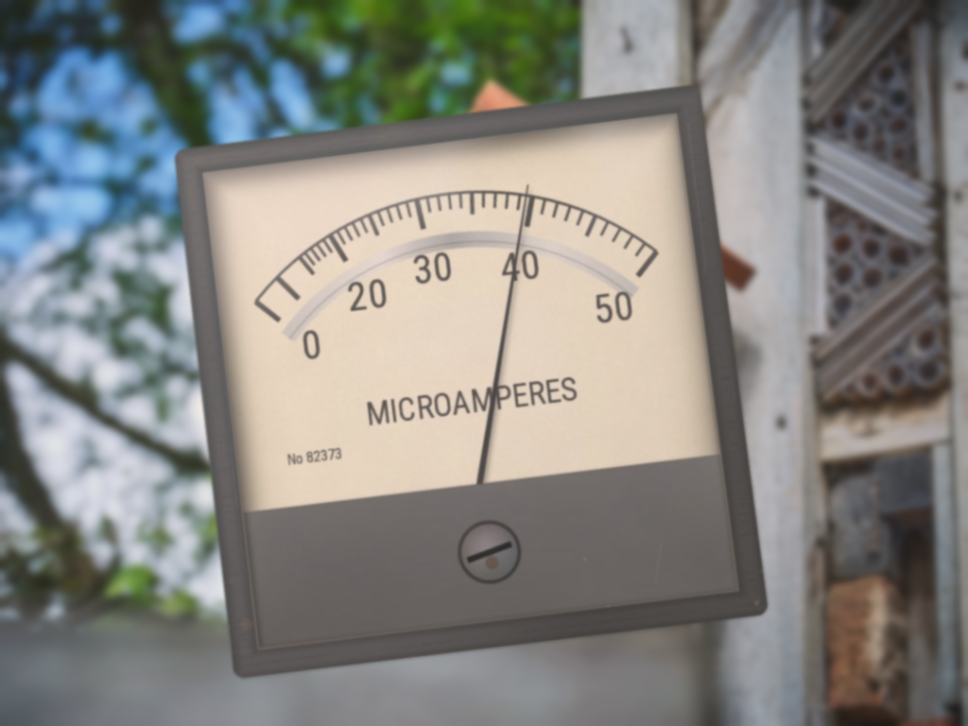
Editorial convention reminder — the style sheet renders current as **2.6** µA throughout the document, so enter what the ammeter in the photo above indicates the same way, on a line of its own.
**39.5** µA
